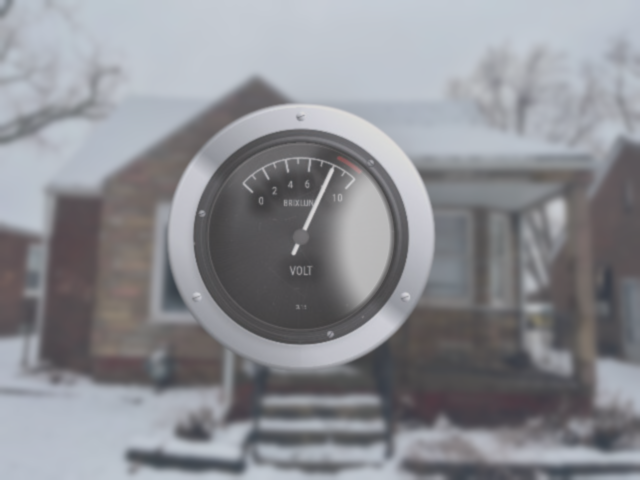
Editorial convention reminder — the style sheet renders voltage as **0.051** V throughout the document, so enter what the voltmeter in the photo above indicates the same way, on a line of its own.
**8** V
